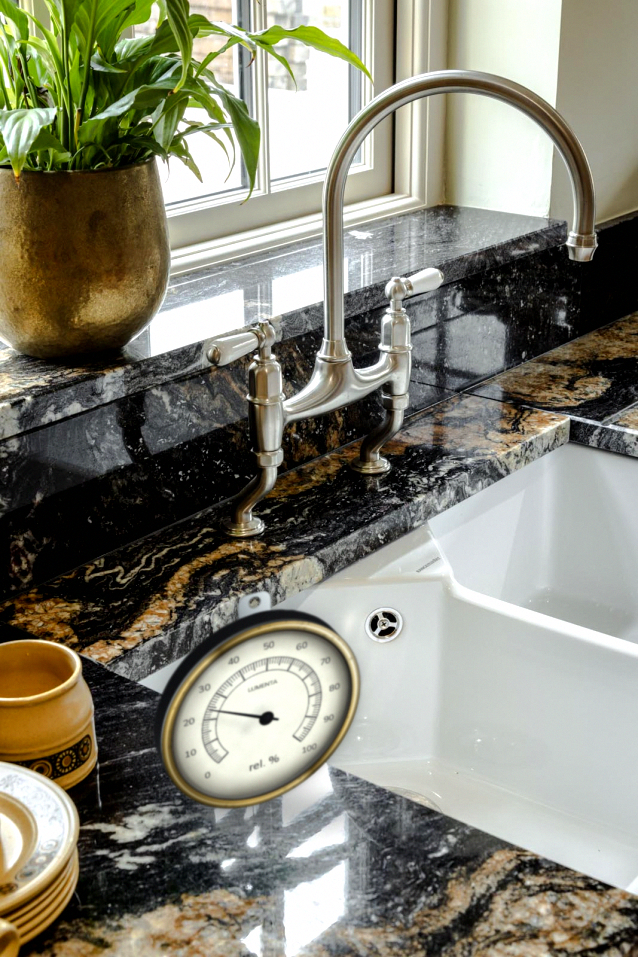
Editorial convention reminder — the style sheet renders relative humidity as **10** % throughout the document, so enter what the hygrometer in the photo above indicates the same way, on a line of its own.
**25** %
